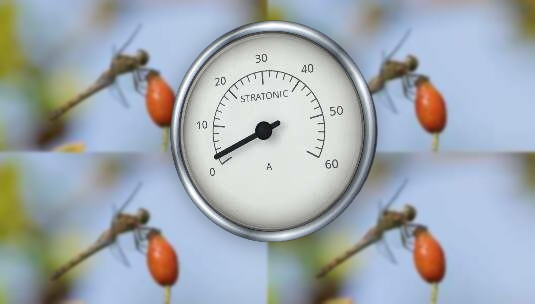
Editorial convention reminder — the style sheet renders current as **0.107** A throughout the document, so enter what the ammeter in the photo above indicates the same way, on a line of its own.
**2** A
